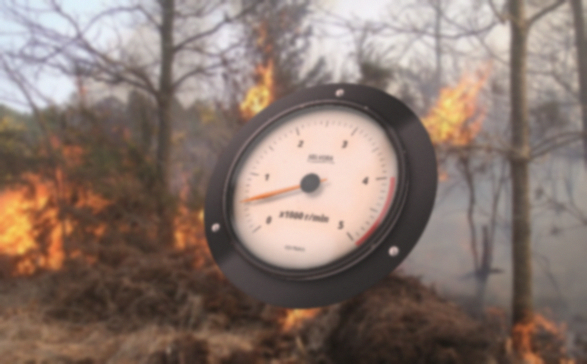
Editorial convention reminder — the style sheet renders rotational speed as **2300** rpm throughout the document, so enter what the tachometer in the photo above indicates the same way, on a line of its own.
**500** rpm
